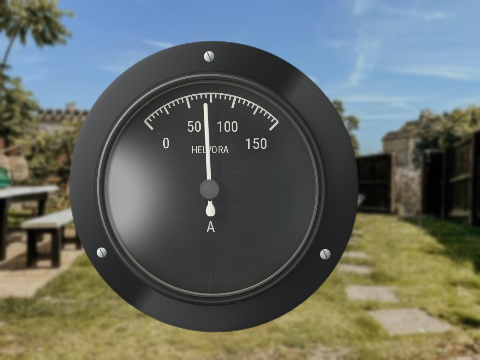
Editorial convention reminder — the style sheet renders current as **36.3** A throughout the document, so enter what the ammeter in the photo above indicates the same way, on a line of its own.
**70** A
